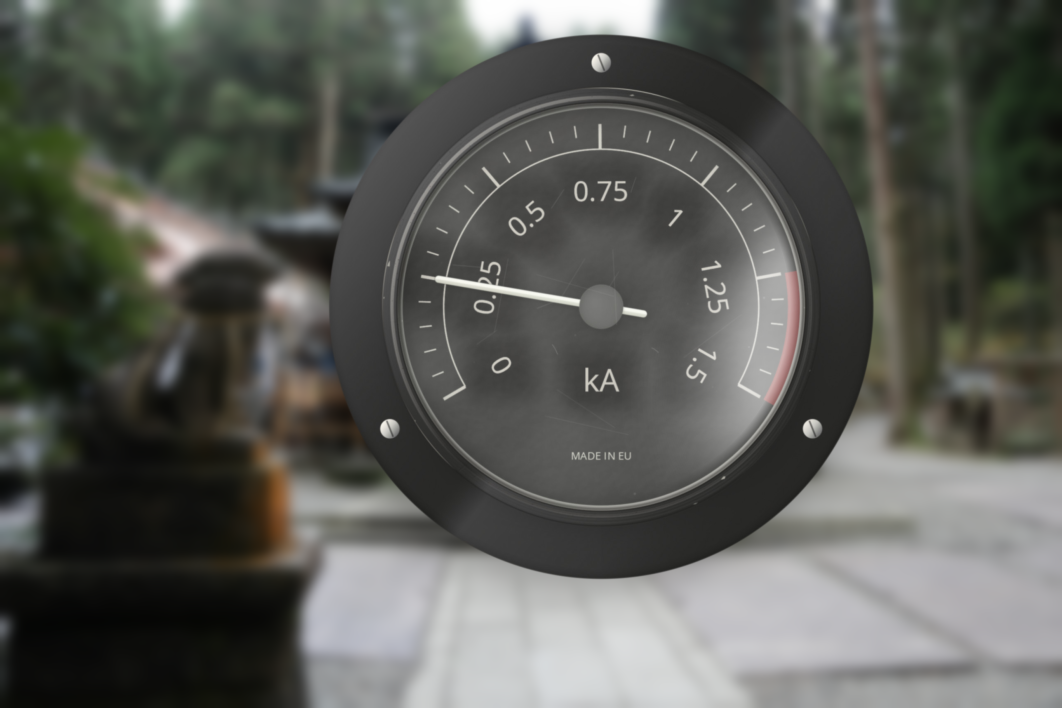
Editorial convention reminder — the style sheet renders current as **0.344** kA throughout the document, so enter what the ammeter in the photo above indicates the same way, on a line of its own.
**0.25** kA
